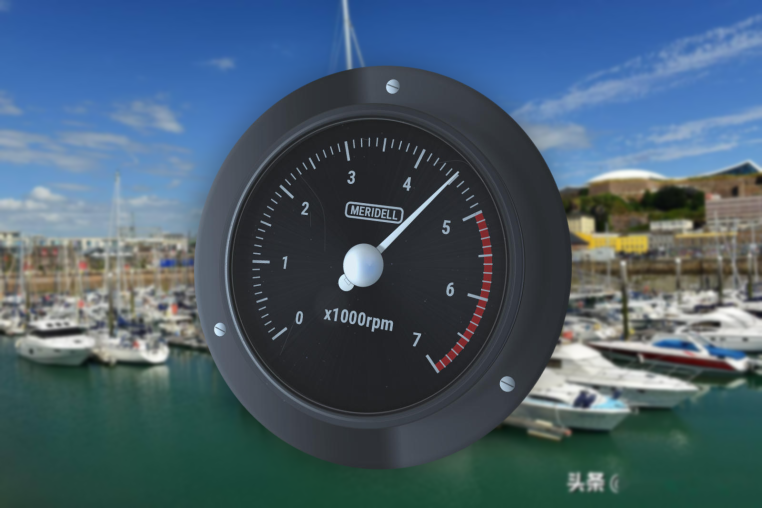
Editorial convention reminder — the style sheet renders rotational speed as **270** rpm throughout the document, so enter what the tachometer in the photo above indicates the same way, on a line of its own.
**4500** rpm
